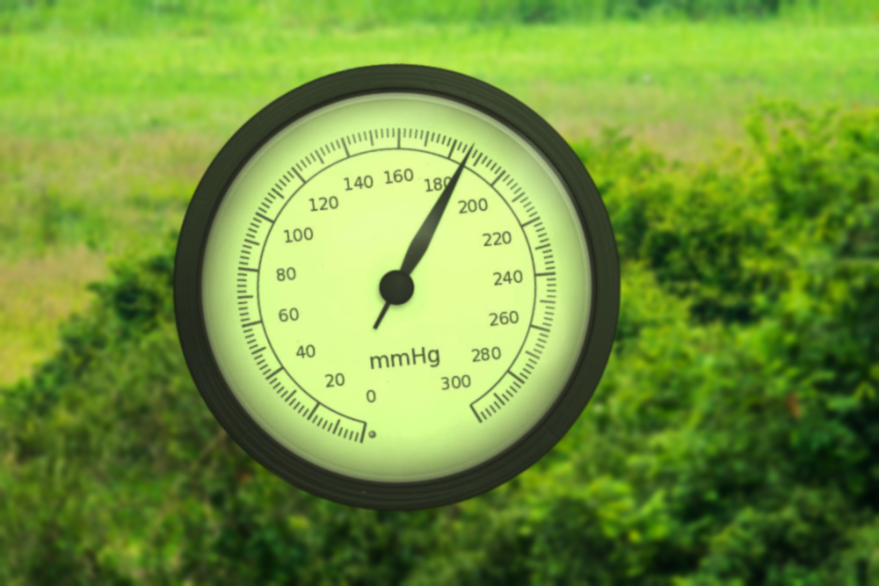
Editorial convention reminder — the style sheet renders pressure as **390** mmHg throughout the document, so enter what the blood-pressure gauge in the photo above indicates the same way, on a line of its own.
**186** mmHg
